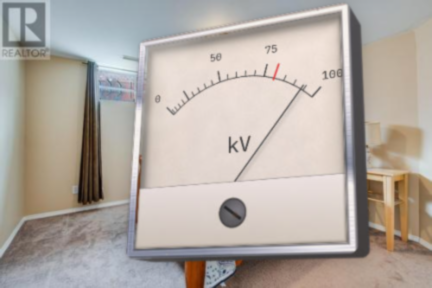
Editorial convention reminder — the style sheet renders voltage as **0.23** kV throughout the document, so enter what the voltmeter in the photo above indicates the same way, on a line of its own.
**95** kV
